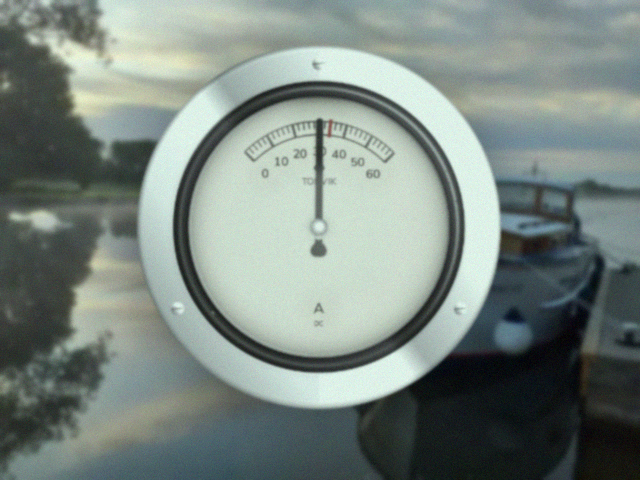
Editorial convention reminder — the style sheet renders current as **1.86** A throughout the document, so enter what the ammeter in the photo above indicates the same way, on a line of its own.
**30** A
